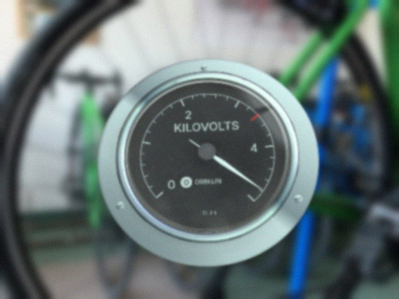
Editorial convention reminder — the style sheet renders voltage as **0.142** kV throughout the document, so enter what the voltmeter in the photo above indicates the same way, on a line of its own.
**4.8** kV
